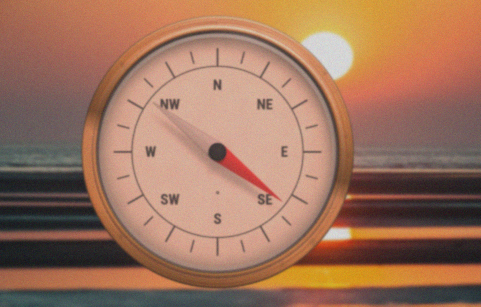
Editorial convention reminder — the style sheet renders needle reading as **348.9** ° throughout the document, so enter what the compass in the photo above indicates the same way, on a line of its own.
**127.5** °
